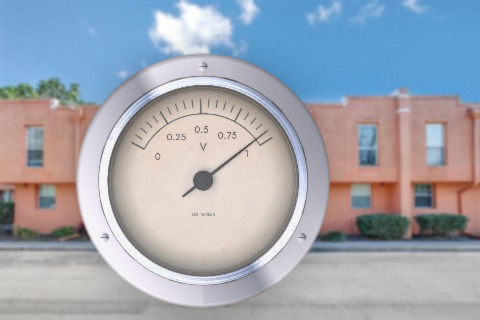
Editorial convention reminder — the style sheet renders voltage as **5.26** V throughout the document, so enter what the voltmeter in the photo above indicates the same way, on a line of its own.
**0.95** V
